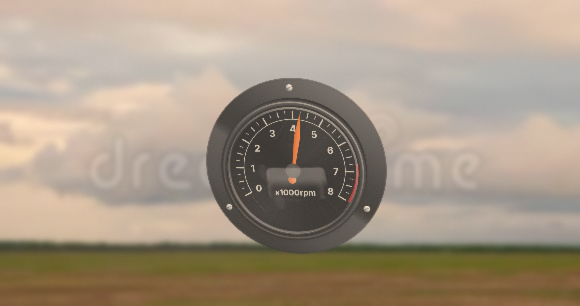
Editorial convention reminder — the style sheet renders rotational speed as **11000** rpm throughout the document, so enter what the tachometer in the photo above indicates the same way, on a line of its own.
**4250** rpm
